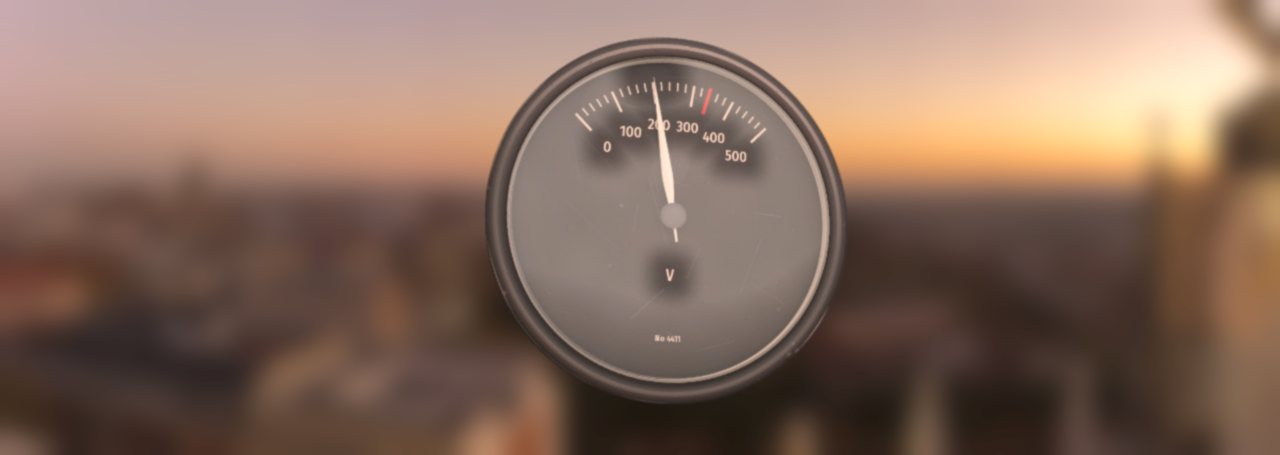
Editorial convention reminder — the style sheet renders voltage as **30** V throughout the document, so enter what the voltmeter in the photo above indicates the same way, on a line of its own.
**200** V
